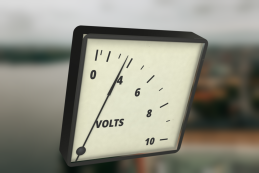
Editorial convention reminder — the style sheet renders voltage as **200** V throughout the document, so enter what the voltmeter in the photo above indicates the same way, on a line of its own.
**3.5** V
